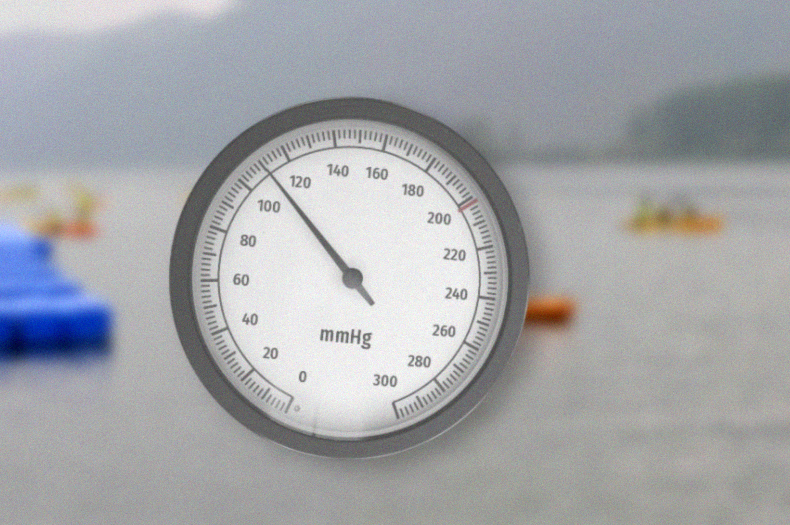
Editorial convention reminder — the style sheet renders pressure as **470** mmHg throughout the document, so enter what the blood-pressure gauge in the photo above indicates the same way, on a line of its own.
**110** mmHg
